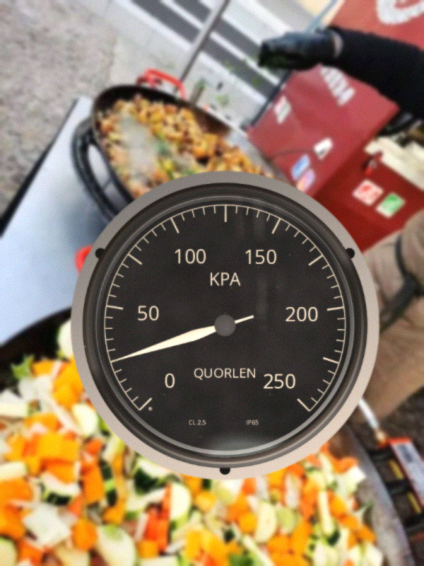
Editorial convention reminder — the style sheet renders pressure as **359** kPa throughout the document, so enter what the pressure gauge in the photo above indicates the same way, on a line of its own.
**25** kPa
